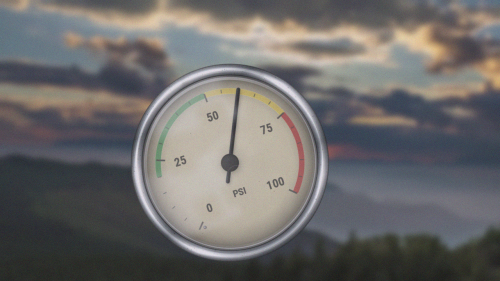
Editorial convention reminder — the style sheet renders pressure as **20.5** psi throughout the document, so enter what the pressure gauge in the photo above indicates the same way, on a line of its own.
**60** psi
